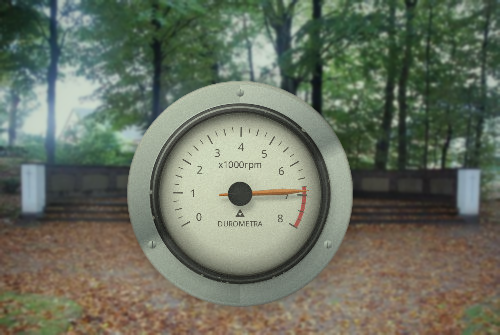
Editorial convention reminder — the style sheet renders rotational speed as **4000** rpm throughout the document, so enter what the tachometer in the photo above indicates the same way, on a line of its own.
**6875** rpm
